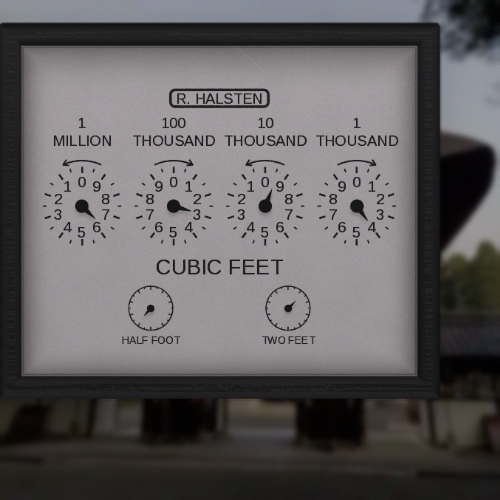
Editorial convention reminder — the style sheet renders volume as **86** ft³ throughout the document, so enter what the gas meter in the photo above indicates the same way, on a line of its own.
**629400** ft³
